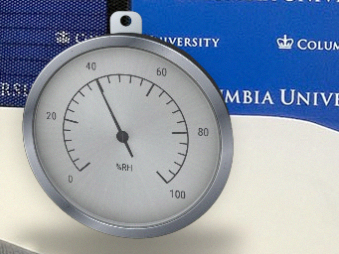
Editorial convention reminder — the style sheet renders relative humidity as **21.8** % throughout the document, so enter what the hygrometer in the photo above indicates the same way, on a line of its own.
**40** %
